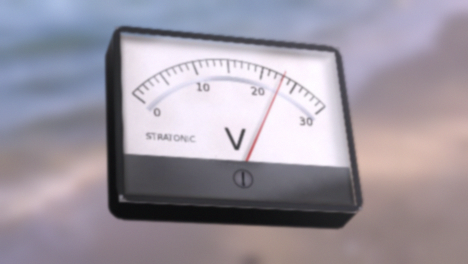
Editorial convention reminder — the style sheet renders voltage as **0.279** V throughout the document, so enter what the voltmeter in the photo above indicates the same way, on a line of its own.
**23** V
